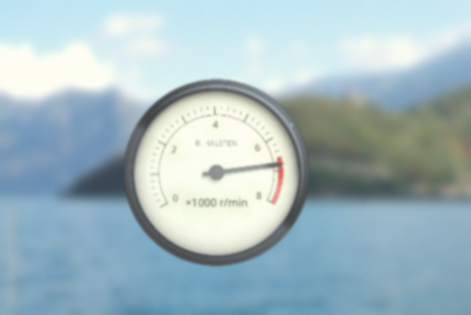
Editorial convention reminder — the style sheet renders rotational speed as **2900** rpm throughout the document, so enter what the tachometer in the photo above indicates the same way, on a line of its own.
**6800** rpm
